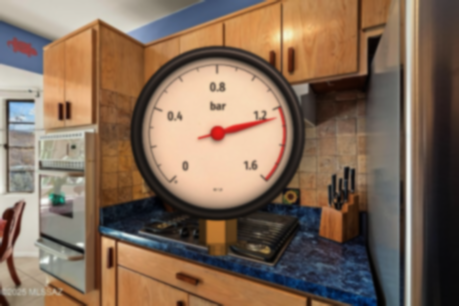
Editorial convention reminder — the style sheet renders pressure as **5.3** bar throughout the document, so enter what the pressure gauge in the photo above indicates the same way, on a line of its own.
**1.25** bar
